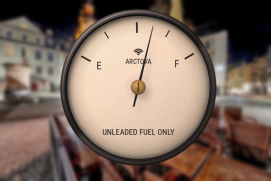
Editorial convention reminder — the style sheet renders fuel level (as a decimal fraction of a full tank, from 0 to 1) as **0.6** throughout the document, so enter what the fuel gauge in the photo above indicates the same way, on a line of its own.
**0.625**
